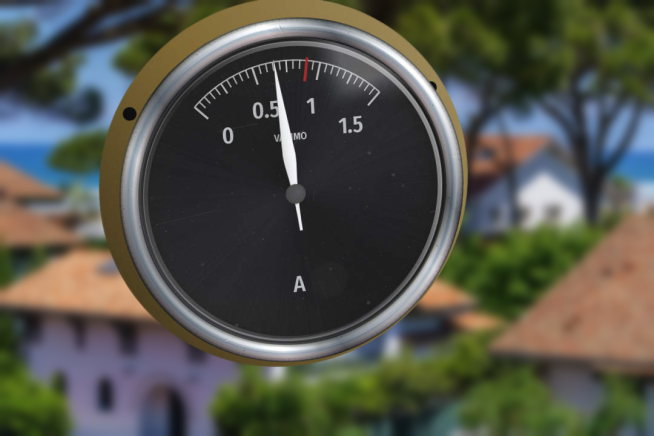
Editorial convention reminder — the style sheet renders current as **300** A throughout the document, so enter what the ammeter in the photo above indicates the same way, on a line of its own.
**0.65** A
